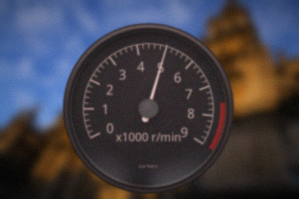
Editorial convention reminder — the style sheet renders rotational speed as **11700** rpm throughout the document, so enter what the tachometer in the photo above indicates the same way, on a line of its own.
**5000** rpm
